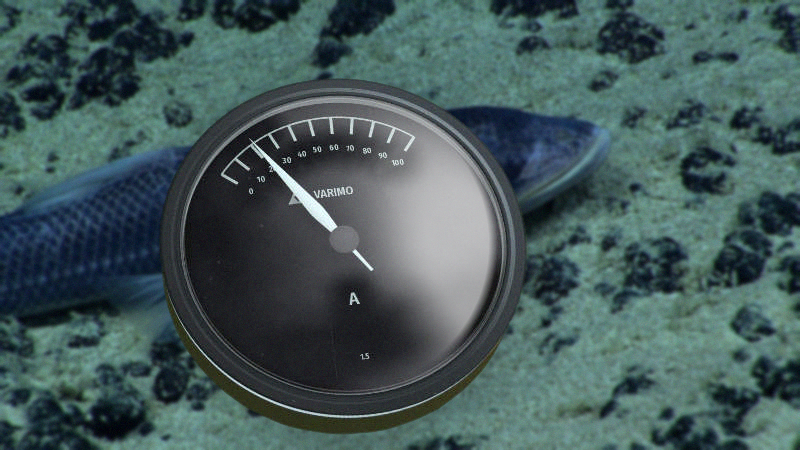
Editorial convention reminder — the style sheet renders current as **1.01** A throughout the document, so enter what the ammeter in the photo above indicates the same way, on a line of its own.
**20** A
